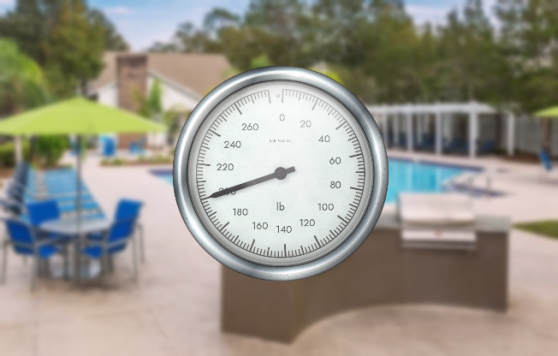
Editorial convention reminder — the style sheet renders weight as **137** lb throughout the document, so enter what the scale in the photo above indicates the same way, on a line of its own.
**200** lb
